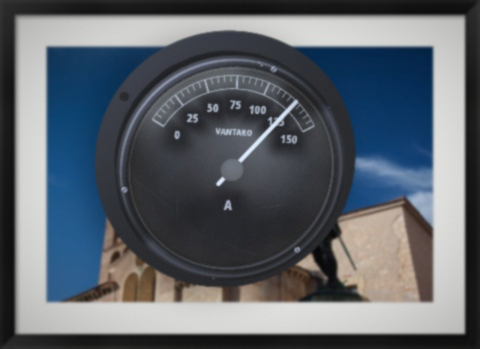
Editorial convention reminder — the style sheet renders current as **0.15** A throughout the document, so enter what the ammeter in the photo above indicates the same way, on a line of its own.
**125** A
